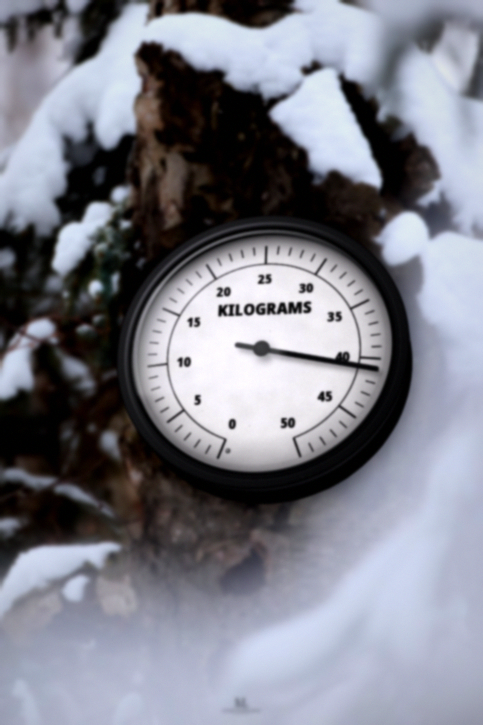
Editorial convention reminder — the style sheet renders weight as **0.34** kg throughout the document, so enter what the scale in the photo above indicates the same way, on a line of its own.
**41** kg
